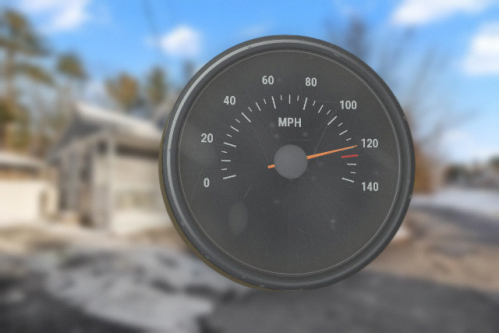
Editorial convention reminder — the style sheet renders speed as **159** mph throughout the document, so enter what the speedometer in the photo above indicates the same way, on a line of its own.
**120** mph
